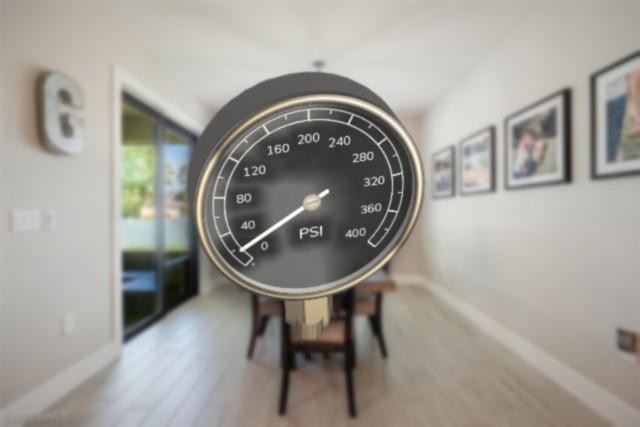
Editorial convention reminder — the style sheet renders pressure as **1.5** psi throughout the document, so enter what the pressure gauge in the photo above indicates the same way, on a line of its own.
**20** psi
